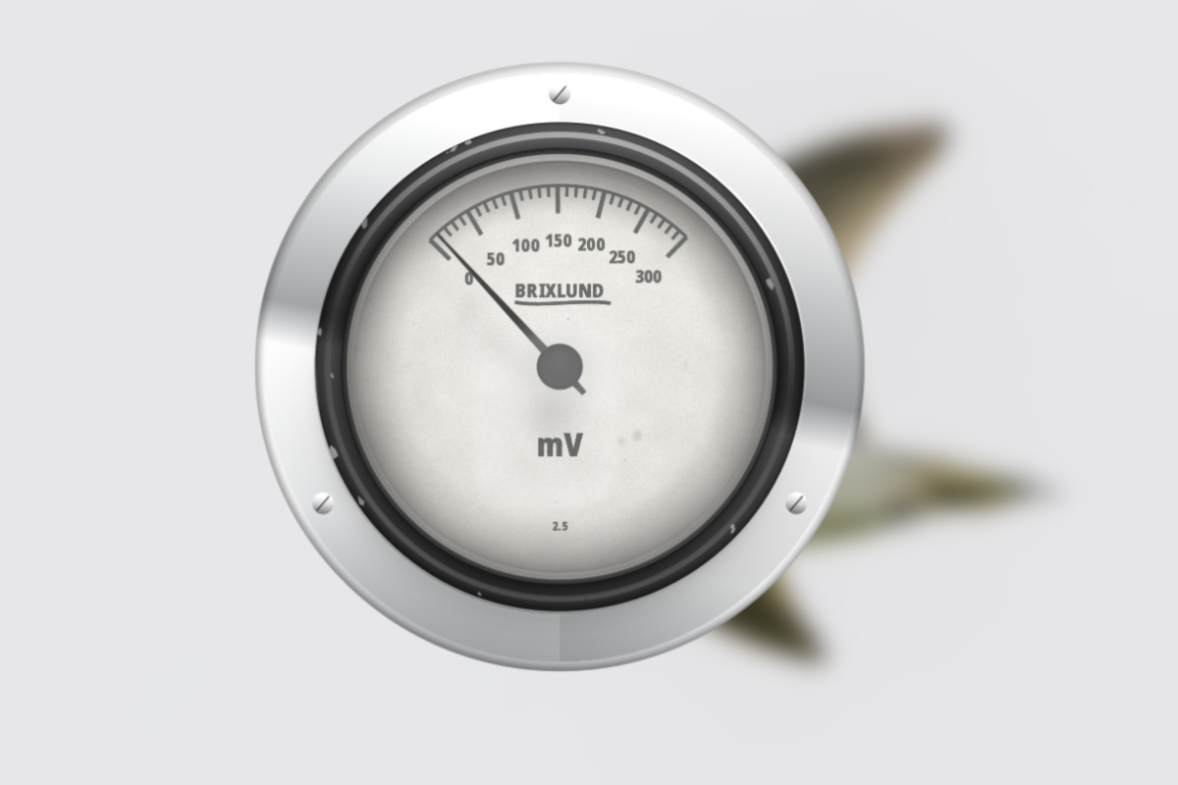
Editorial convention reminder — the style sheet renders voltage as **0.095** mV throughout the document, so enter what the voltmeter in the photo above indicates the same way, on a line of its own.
**10** mV
